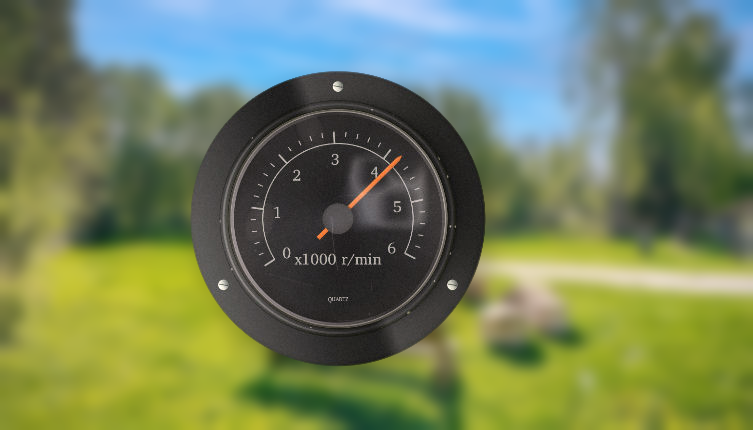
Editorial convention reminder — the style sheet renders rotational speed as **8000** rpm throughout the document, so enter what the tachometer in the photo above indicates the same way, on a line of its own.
**4200** rpm
